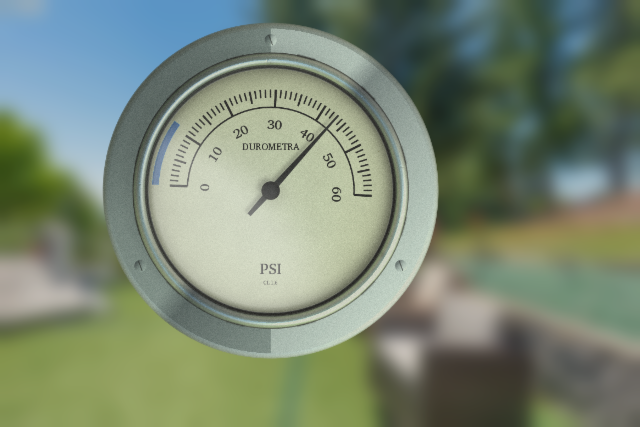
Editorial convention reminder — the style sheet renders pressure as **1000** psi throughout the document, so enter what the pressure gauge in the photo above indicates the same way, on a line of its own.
**43** psi
